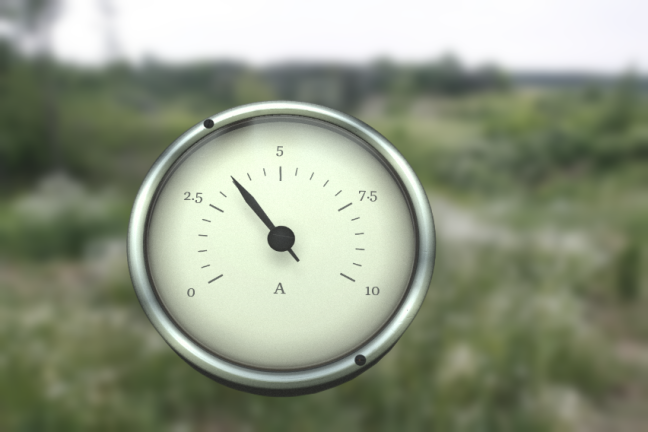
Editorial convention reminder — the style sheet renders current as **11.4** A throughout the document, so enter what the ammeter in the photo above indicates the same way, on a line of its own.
**3.5** A
